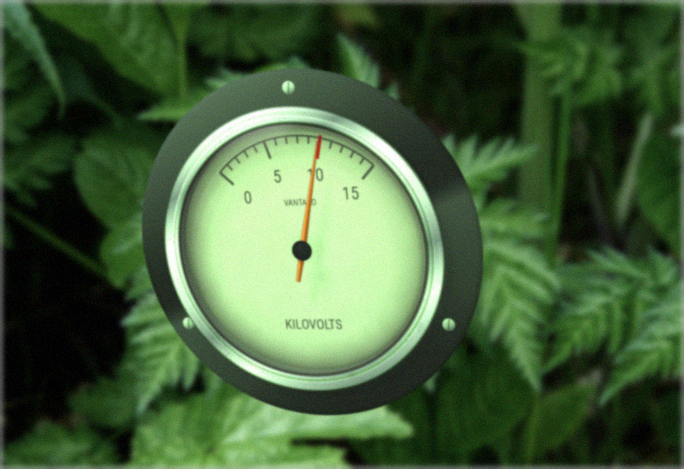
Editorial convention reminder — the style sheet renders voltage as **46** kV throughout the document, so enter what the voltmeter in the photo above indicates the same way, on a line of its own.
**10** kV
